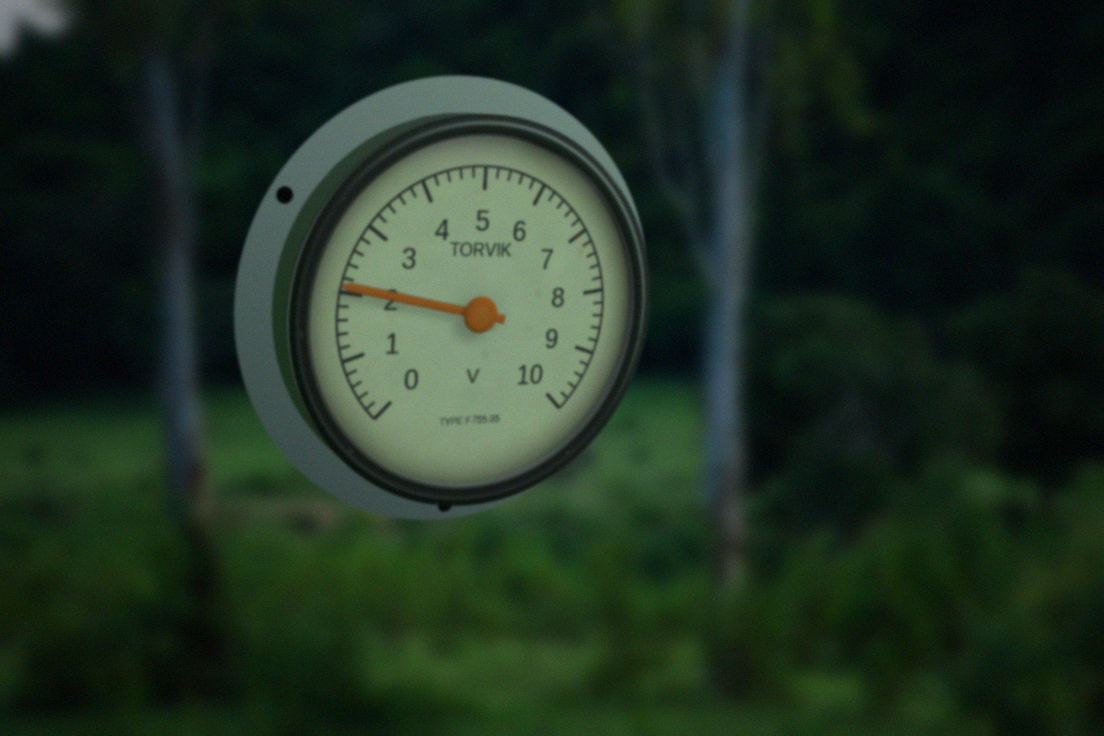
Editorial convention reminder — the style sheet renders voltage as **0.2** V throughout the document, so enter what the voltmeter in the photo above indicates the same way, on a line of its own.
**2.1** V
